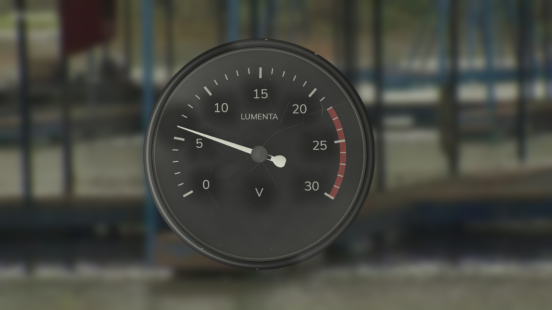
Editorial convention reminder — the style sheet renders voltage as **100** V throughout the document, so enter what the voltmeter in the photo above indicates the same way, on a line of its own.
**6** V
